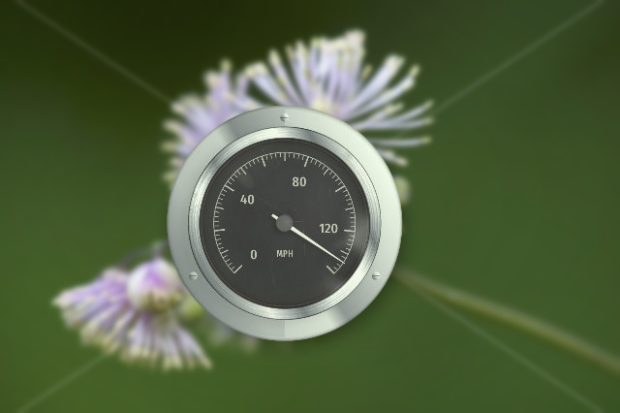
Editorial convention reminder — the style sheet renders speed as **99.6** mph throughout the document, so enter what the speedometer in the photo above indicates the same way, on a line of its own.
**134** mph
